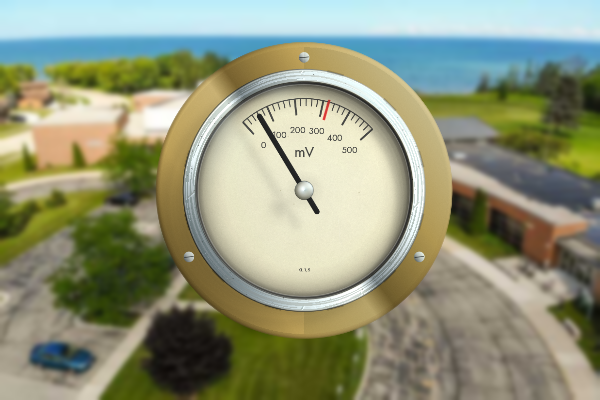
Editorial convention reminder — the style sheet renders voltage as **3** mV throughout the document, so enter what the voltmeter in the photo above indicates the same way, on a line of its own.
**60** mV
